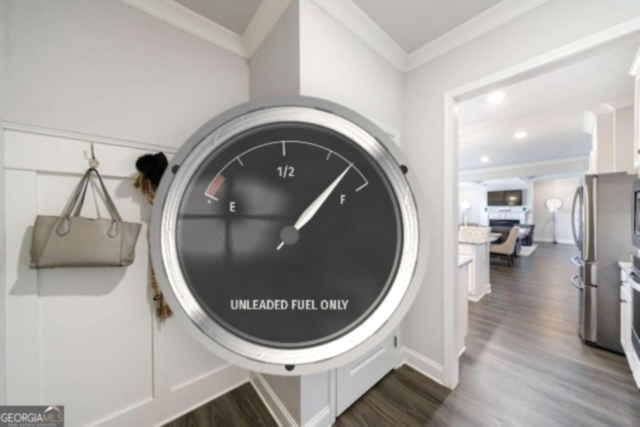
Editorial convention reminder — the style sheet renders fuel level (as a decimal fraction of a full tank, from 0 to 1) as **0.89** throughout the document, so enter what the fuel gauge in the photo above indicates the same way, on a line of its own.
**0.875**
